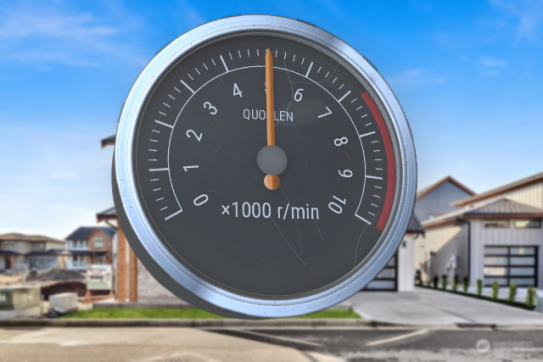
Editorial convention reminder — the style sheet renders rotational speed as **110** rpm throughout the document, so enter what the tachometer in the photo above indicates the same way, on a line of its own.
**5000** rpm
